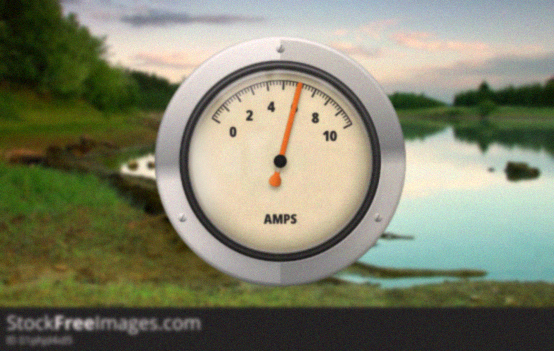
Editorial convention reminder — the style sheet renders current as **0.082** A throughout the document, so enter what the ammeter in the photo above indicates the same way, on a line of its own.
**6** A
